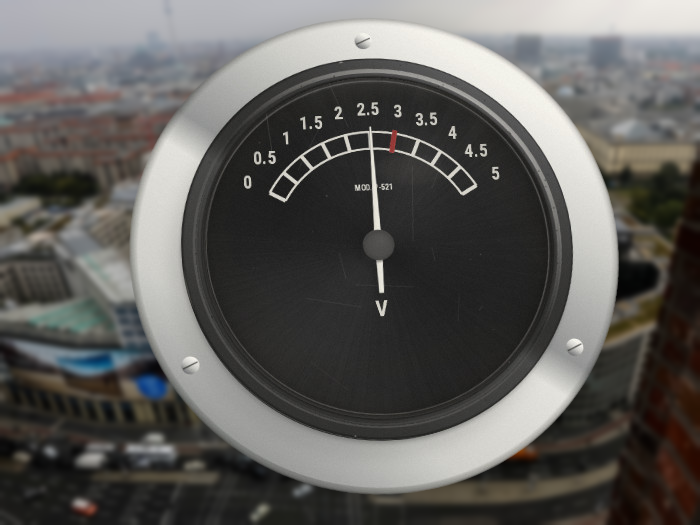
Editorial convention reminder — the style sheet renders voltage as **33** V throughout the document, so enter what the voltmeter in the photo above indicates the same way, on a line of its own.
**2.5** V
